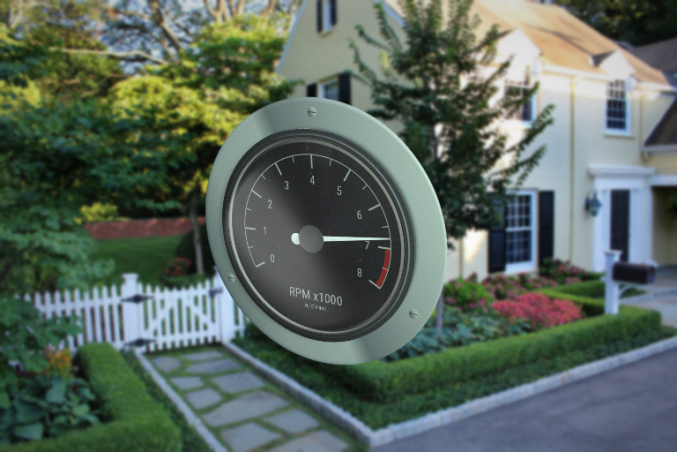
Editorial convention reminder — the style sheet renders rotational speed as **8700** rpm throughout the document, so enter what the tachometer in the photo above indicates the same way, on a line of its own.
**6750** rpm
